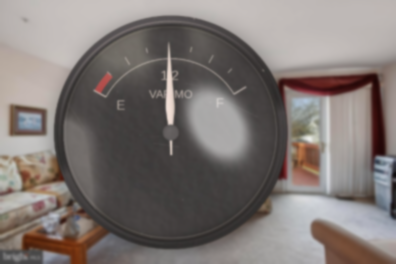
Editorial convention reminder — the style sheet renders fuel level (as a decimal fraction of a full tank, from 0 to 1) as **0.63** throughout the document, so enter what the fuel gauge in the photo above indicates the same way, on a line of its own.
**0.5**
